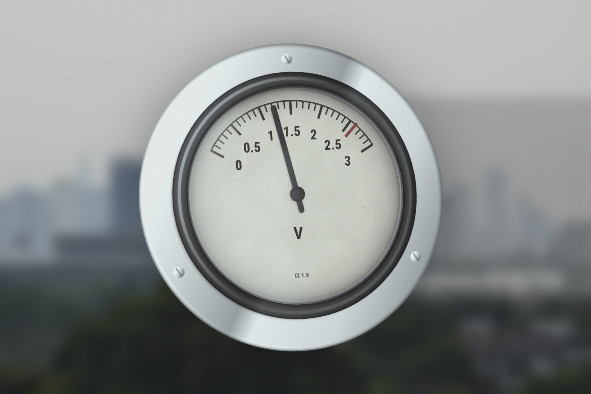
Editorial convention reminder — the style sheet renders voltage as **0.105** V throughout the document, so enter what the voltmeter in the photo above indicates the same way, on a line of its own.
**1.2** V
